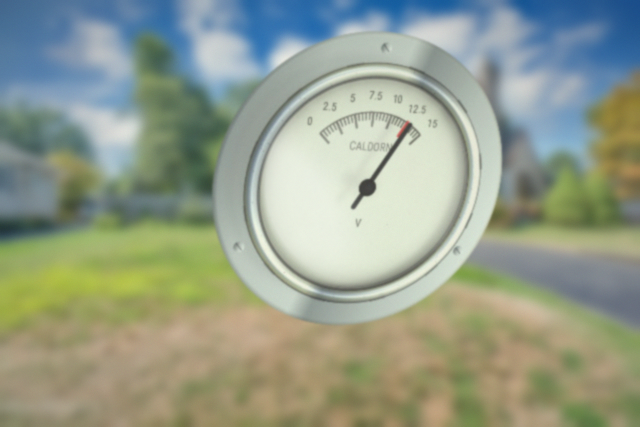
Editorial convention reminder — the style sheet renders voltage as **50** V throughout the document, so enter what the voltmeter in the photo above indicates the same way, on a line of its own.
**12.5** V
